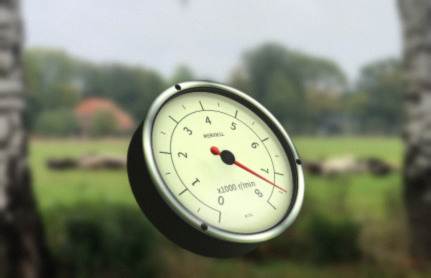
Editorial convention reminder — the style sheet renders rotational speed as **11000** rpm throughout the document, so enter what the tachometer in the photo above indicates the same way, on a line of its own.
**7500** rpm
